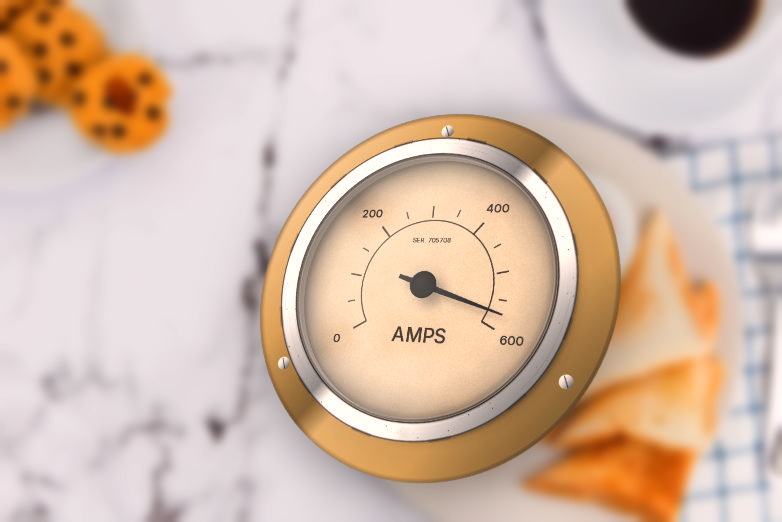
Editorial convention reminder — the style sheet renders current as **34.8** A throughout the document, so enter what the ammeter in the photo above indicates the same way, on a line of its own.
**575** A
